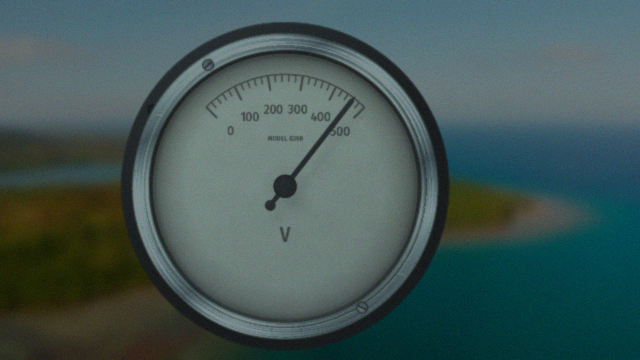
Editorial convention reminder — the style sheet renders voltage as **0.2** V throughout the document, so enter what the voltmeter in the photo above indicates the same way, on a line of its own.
**460** V
